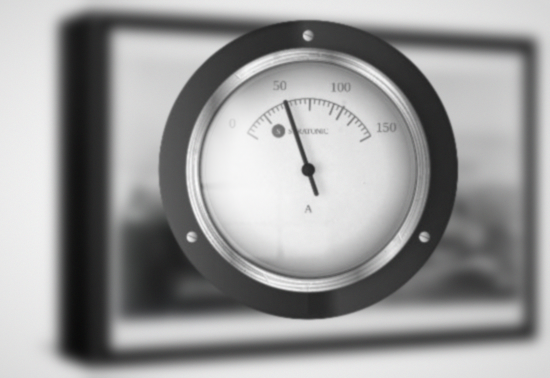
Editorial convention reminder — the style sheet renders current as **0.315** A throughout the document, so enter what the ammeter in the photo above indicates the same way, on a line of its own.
**50** A
